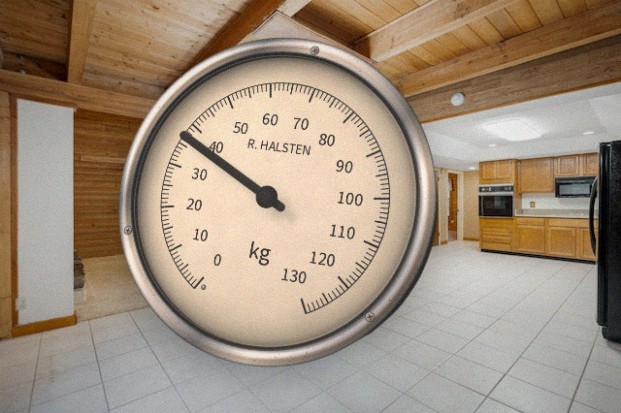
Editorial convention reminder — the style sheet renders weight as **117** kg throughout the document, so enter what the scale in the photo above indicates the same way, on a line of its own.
**37** kg
